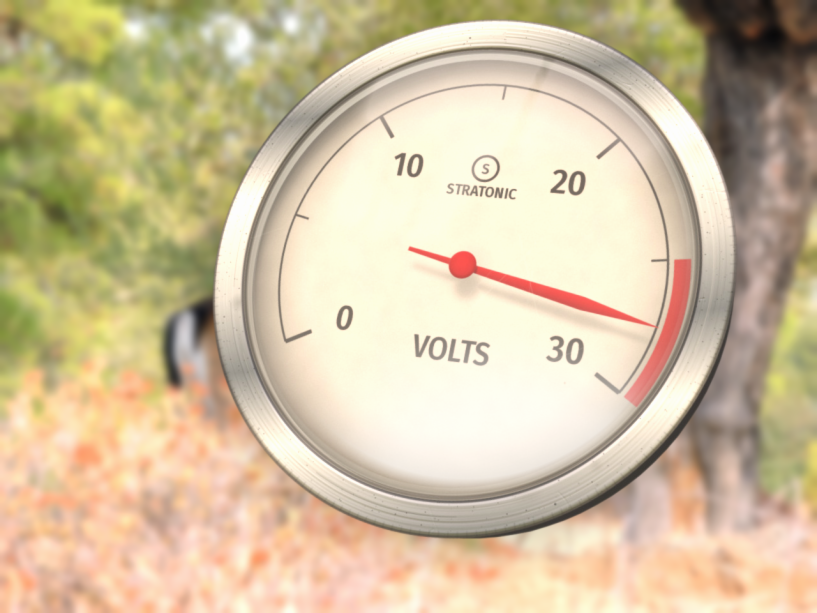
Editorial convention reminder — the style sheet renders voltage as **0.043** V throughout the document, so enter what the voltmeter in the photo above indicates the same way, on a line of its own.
**27.5** V
